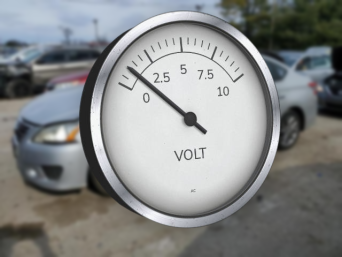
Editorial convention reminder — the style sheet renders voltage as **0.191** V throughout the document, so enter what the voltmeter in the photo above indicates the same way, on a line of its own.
**1** V
